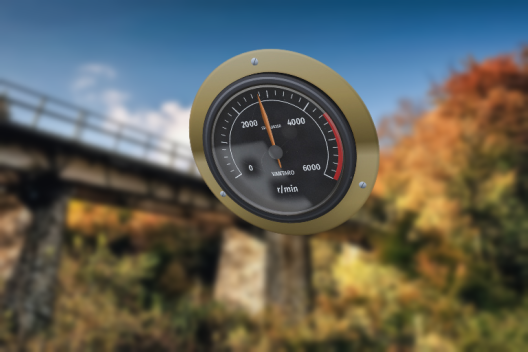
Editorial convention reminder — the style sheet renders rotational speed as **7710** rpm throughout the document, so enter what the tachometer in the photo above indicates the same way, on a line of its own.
**2800** rpm
